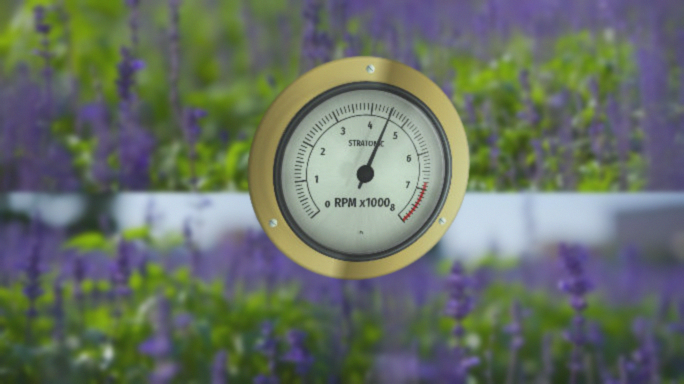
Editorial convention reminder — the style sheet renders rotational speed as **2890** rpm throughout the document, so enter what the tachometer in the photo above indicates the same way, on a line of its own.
**4500** rpm
